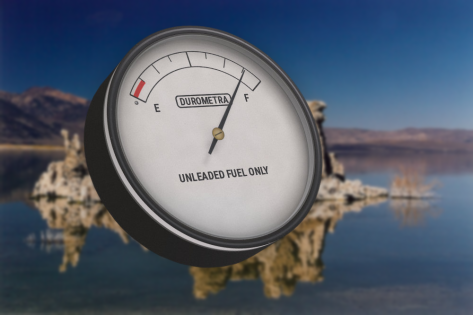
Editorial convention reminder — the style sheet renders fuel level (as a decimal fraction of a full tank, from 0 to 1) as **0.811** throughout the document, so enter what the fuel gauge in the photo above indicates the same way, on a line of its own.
**0.875**
